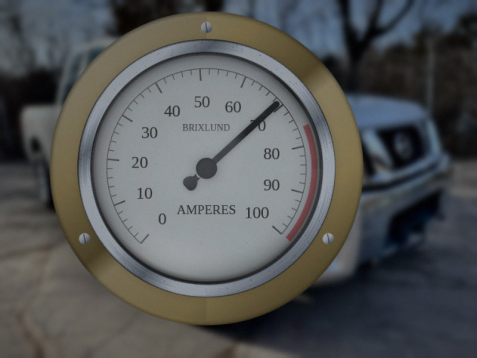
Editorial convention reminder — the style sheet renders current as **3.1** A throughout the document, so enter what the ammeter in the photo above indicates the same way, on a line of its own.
**69** A
